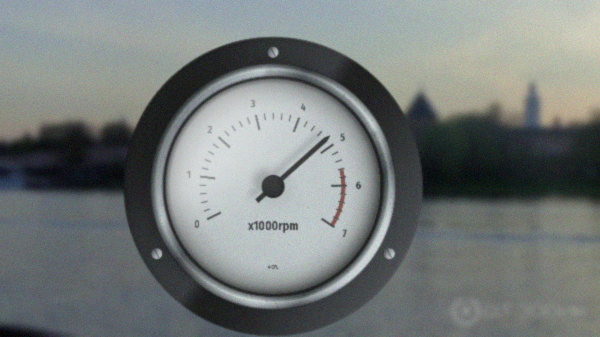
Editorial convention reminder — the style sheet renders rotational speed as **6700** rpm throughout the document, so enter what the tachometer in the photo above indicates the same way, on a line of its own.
**4800** rpm
